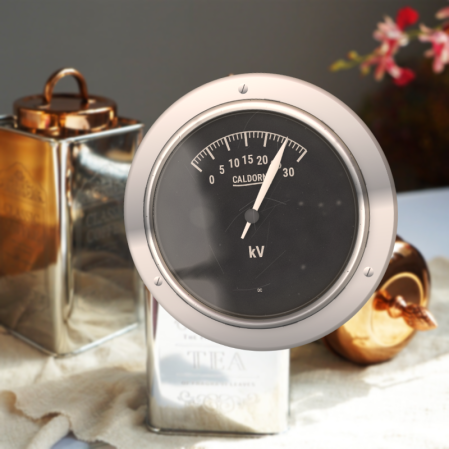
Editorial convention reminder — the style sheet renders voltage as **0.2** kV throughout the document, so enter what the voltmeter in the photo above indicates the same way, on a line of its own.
**25** kV
